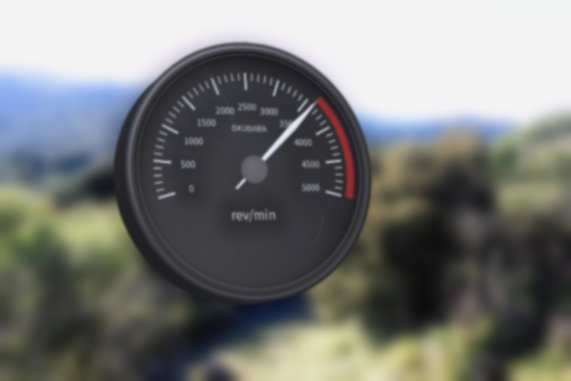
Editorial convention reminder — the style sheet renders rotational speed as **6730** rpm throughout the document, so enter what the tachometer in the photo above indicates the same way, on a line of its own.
**3600** rpm
